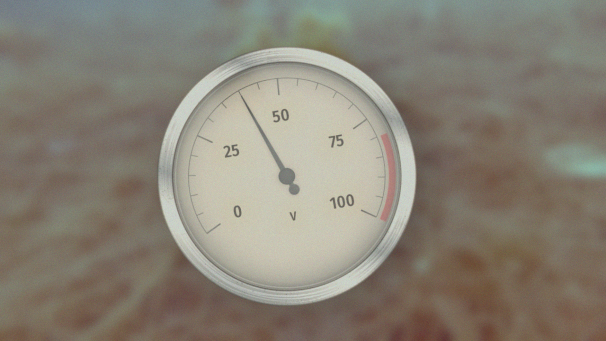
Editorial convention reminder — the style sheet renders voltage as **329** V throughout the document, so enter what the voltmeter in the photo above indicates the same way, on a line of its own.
**40** V
